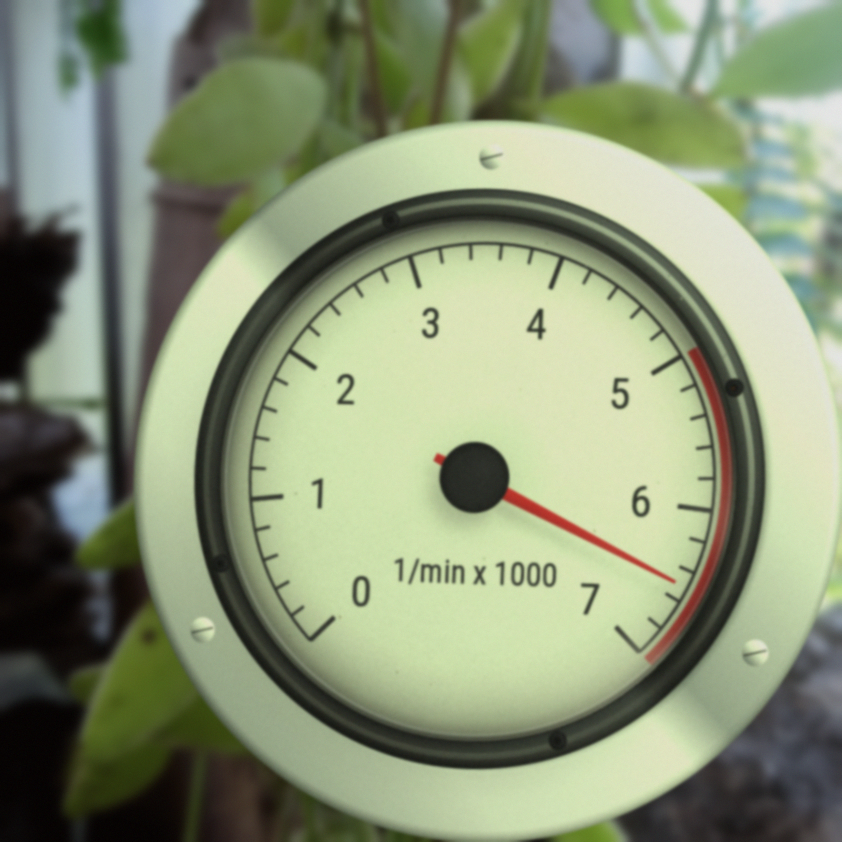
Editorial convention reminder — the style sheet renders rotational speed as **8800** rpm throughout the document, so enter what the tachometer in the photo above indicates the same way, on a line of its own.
**6500** rpm
